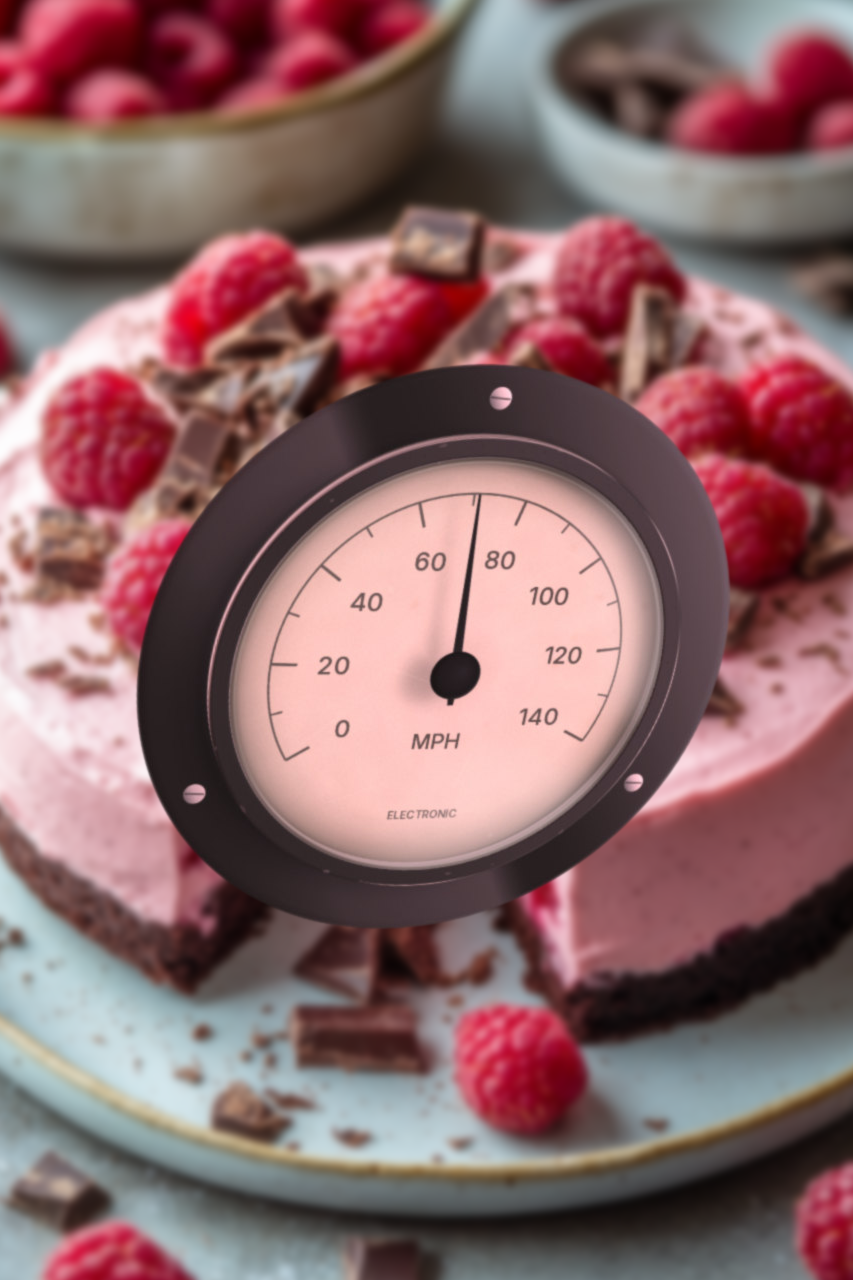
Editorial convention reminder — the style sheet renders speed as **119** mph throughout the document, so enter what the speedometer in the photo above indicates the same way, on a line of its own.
**70** mph
